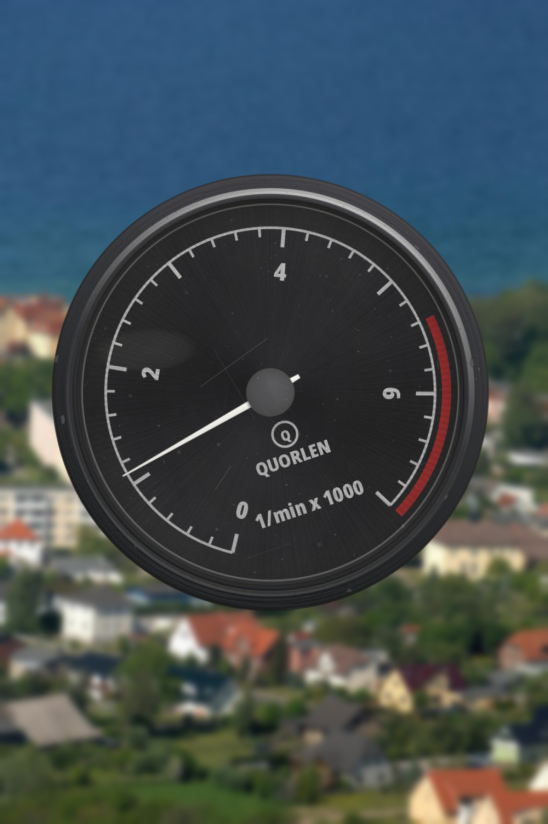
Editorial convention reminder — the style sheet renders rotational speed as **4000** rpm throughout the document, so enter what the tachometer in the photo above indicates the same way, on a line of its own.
**1100** rpm
